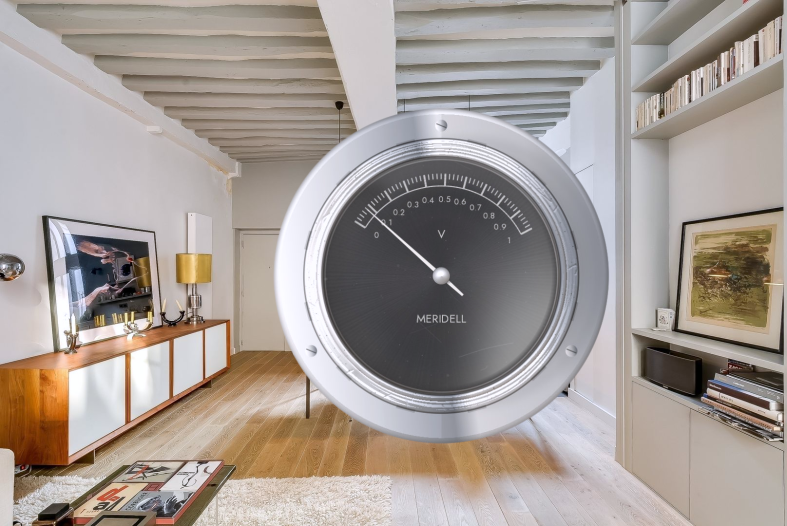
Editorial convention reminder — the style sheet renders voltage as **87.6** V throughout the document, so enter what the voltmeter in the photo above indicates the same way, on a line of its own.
**0.08** V
